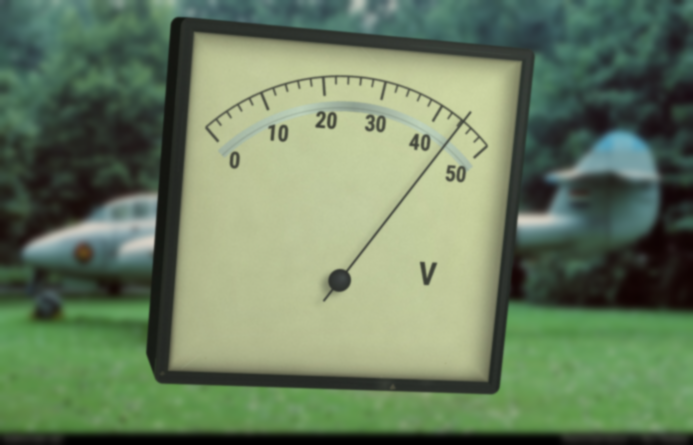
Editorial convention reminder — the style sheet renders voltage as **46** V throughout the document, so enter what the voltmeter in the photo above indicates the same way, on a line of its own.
**44** V
